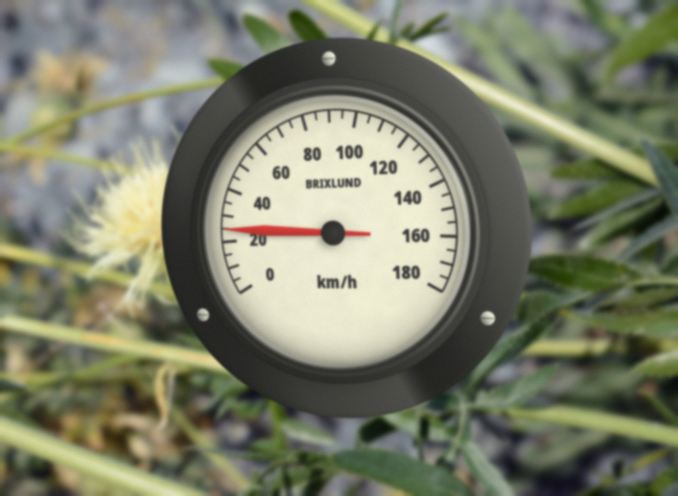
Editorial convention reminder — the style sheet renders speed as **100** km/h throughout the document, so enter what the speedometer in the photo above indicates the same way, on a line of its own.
**25** km/h
